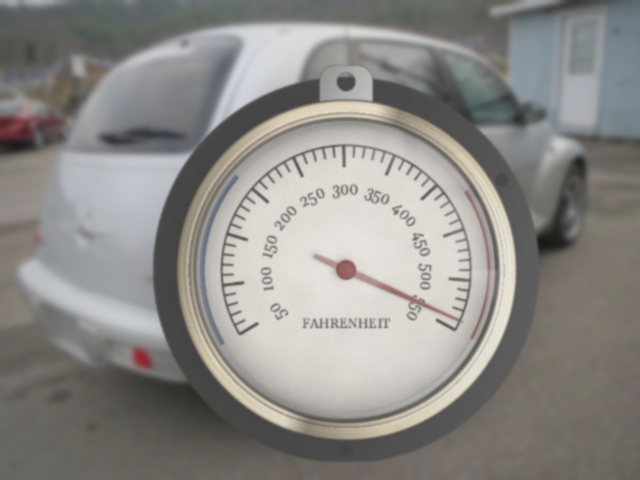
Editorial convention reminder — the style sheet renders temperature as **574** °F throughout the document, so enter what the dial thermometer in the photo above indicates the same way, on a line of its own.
**540** °F
